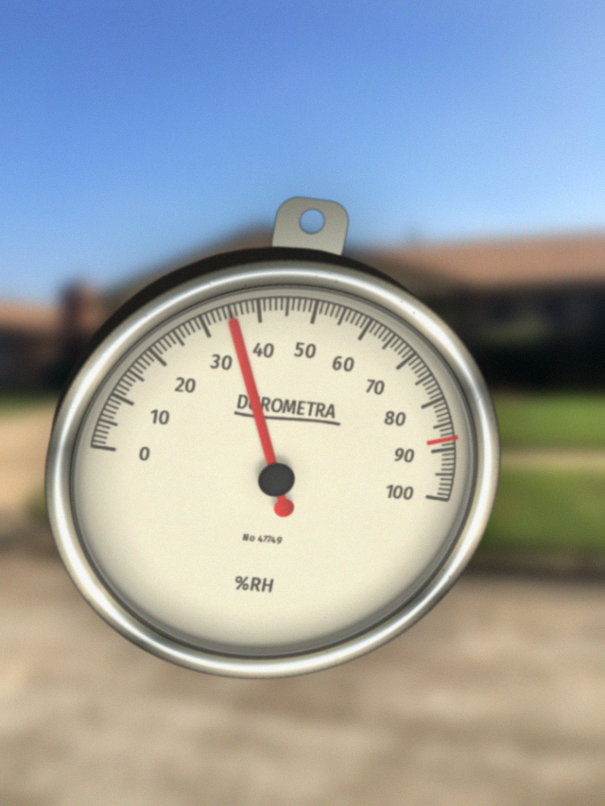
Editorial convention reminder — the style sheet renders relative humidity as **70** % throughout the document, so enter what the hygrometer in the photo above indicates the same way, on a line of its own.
**35** %
